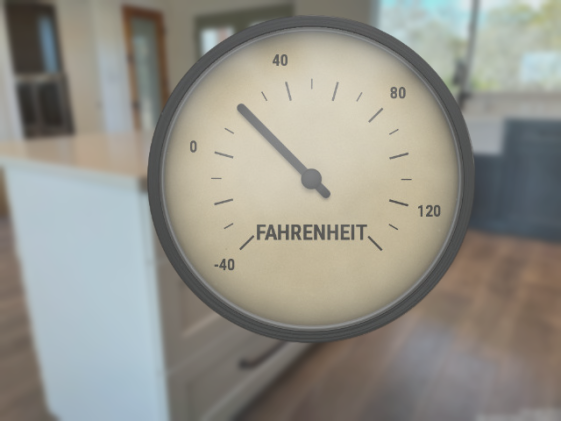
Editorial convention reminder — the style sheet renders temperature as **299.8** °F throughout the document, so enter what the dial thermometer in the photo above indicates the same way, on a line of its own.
**20** °F
